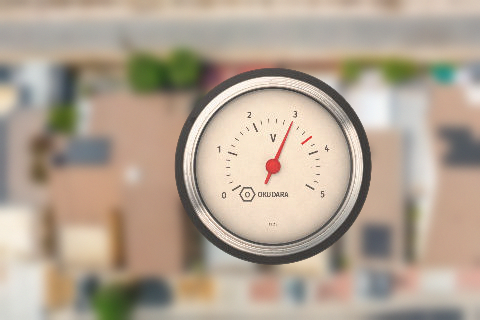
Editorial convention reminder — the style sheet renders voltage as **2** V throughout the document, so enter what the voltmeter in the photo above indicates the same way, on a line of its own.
**3** V
